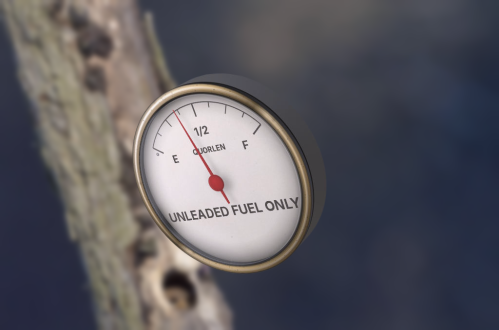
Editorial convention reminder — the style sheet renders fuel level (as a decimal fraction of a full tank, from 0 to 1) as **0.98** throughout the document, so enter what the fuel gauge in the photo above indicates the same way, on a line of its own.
**0.375**
